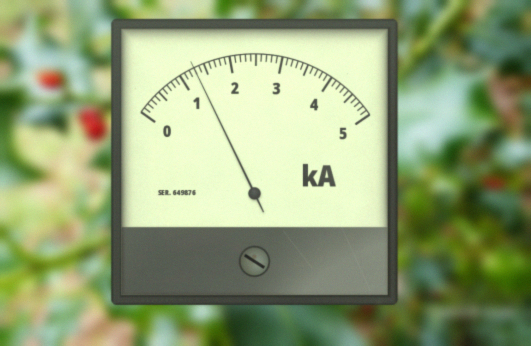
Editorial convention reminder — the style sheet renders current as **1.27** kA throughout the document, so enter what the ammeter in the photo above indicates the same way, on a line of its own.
**1.3** kA
